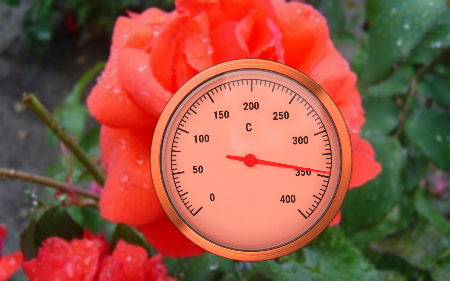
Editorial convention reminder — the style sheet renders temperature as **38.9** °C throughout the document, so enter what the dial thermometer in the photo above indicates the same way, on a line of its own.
**345** °C
